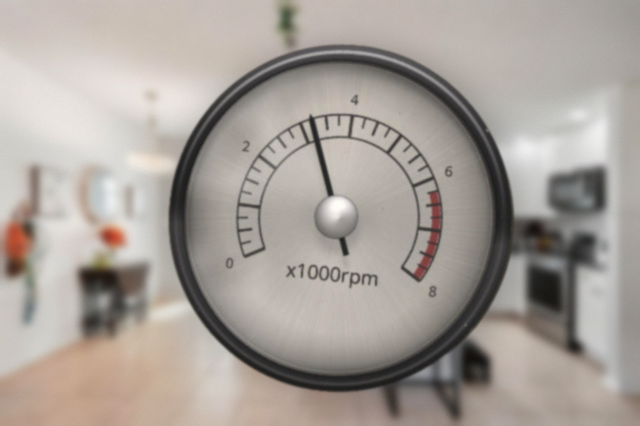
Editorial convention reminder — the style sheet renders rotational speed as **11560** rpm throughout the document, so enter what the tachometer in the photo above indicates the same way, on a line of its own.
**3250** rpm
